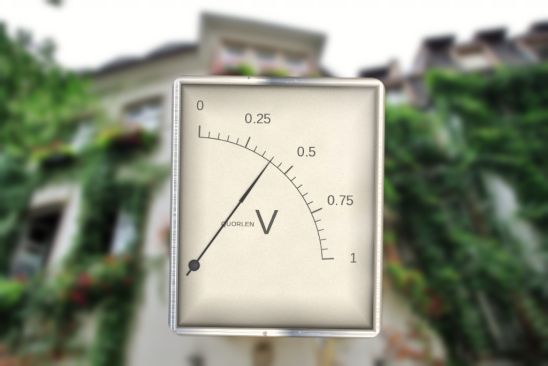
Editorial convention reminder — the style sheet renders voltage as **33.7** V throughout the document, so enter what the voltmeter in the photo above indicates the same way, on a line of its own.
**0.4** V
